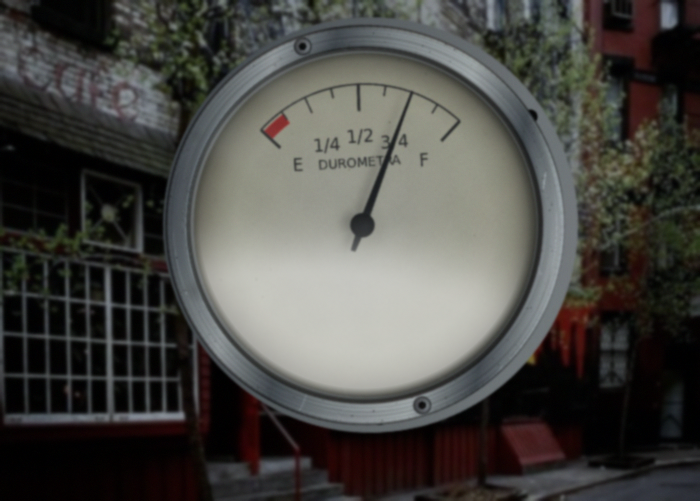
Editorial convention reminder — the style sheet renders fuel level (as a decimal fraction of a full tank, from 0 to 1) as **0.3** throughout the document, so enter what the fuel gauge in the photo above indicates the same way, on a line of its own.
**0.75**
